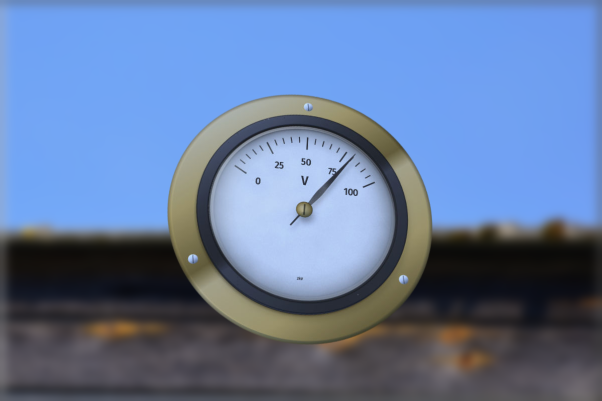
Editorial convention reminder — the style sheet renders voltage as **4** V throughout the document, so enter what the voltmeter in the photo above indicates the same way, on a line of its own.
**80** V
